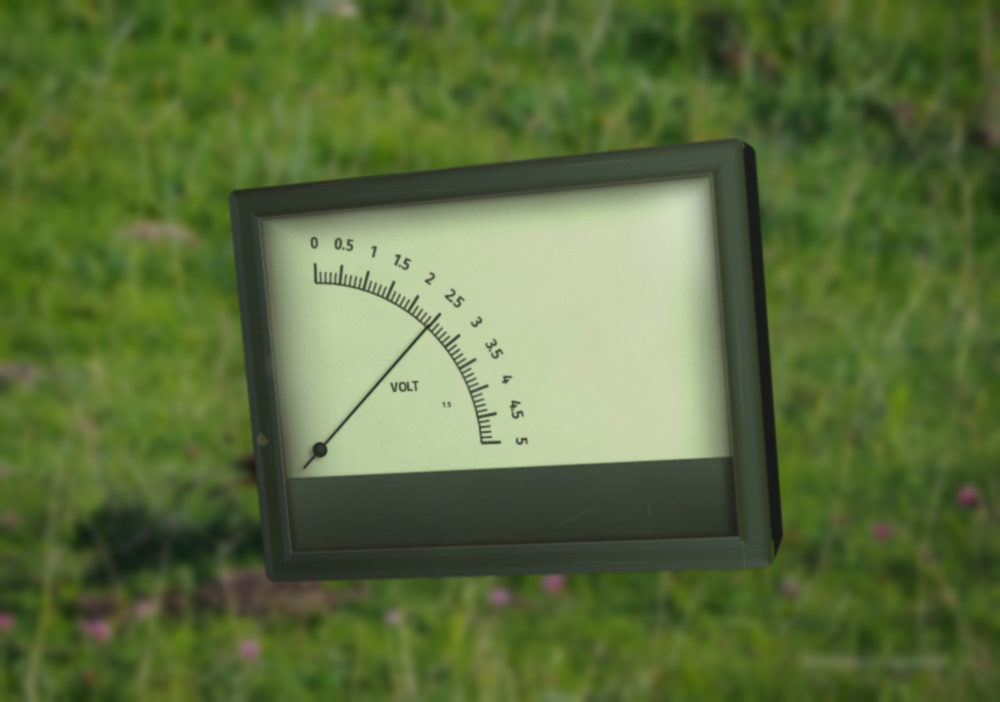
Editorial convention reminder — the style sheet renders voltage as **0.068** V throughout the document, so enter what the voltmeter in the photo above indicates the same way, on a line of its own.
**2.5** V
